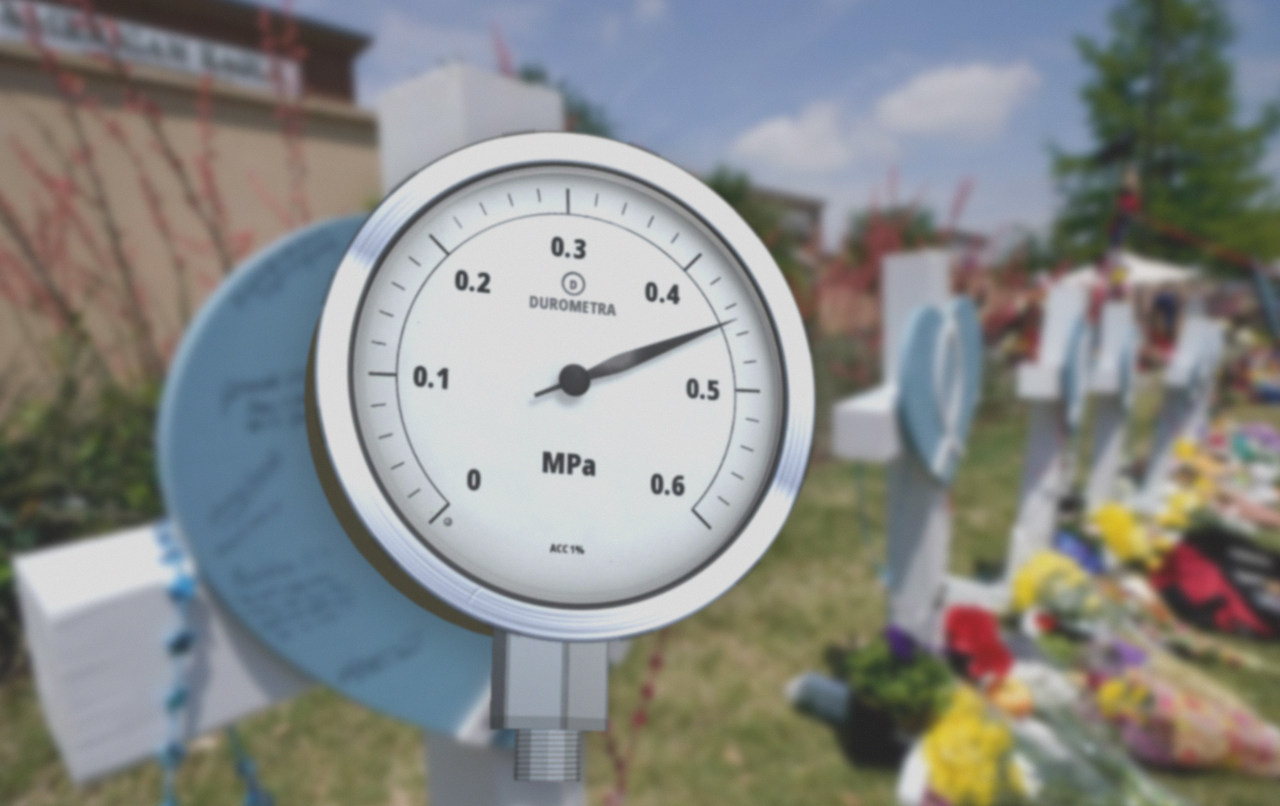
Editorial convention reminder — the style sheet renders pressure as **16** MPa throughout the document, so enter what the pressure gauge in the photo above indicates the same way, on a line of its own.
**0.45** MPa
